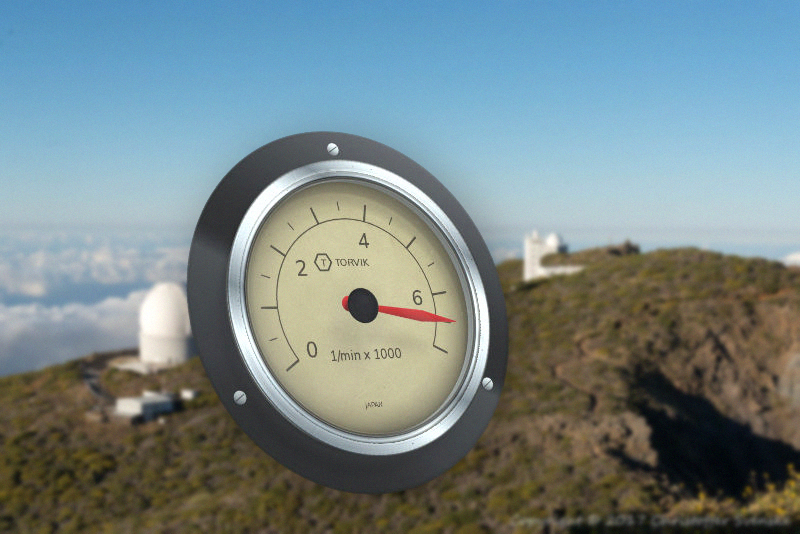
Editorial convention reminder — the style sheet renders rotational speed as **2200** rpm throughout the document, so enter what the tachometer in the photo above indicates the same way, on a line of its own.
**6500** rpm
